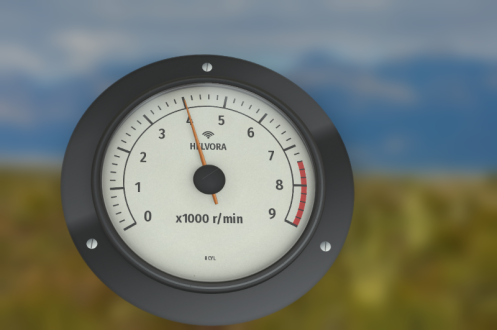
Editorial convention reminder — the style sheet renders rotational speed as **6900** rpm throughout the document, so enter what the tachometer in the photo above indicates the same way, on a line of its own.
**4000** rpm
